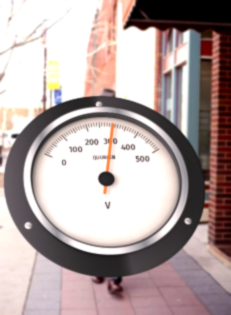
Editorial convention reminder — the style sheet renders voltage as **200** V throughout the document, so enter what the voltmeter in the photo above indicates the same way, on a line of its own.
**300** V
